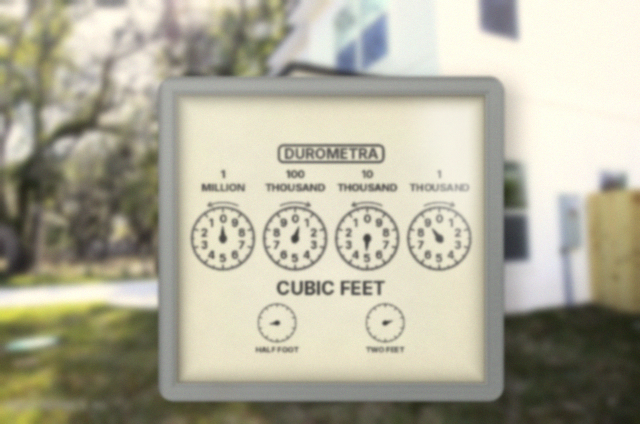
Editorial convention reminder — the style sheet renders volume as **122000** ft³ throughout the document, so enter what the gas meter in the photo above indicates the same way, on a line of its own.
**4900** ft³
